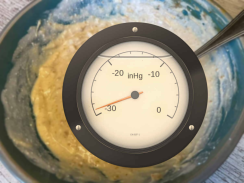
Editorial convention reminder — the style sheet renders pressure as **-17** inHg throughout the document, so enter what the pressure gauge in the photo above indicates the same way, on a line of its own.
**-29** inHg
